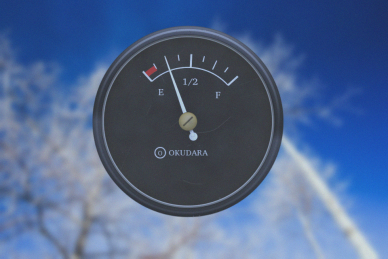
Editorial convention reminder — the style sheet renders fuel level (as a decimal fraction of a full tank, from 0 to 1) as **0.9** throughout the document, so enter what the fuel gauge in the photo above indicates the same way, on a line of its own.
**0.25**
